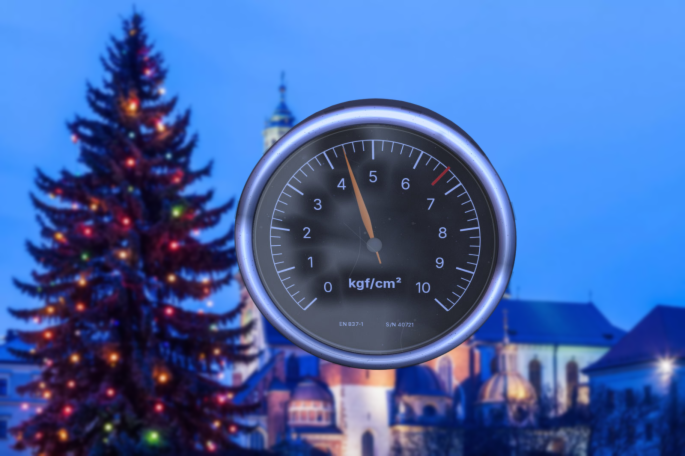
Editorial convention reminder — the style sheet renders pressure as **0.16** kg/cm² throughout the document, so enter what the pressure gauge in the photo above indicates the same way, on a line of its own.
**4.4** kg/cm²
